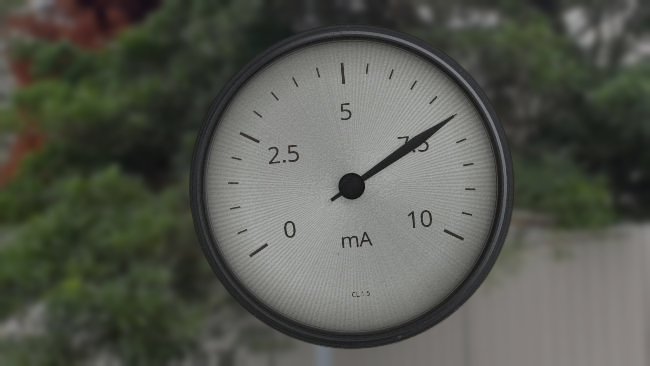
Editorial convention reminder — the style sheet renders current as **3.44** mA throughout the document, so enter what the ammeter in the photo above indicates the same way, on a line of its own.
**7.5** mA
